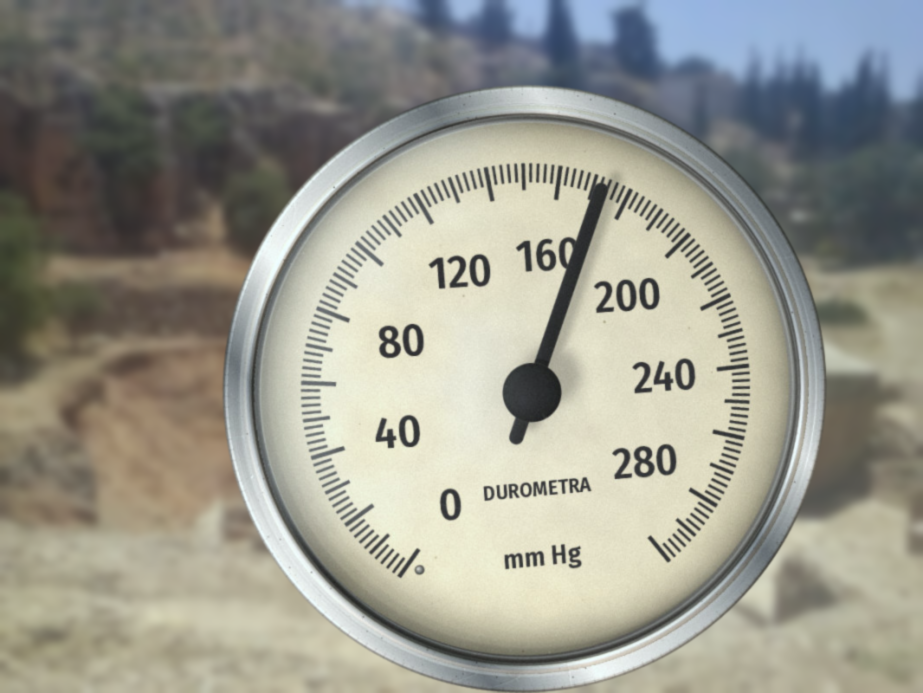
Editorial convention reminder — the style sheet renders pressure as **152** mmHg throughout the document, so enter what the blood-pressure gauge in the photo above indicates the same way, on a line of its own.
**172** mmHg
